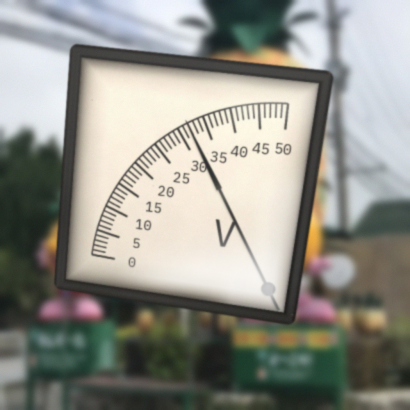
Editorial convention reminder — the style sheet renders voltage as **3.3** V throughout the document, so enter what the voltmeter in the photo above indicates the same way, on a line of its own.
**32** V
